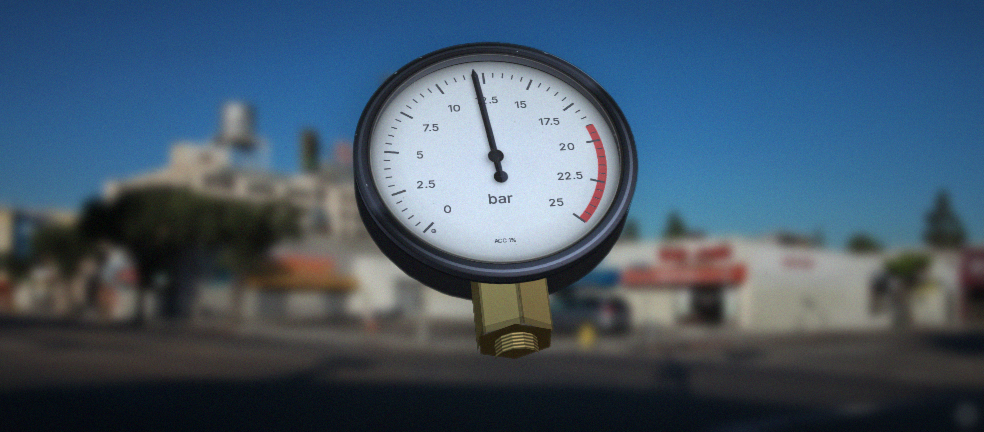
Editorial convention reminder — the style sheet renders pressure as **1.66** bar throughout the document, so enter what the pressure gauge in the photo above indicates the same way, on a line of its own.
**12** bar
